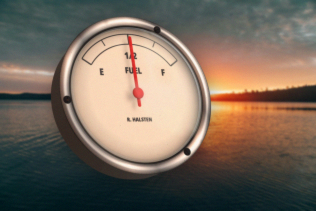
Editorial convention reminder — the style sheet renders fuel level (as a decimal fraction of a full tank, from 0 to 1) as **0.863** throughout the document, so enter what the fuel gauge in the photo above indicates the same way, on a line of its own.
**0.5**
